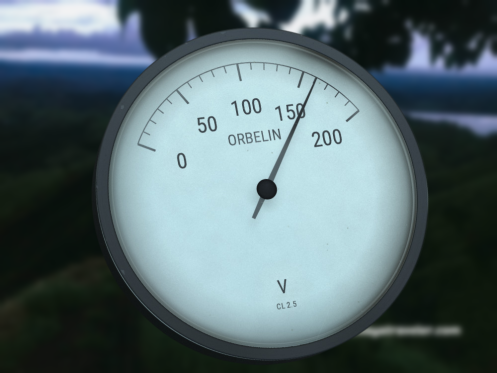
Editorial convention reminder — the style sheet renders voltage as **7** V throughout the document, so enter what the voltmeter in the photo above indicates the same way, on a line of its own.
**160** V
